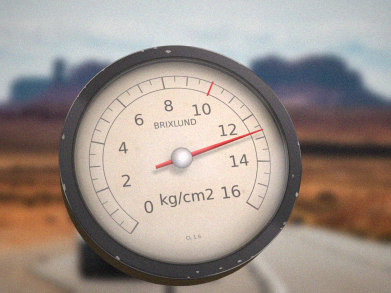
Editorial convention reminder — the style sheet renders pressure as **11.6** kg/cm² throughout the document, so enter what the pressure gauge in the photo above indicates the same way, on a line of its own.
**12.75** kg/cm²
